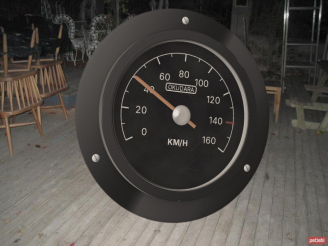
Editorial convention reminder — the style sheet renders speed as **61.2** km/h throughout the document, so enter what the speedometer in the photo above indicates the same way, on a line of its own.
**40** km/h
